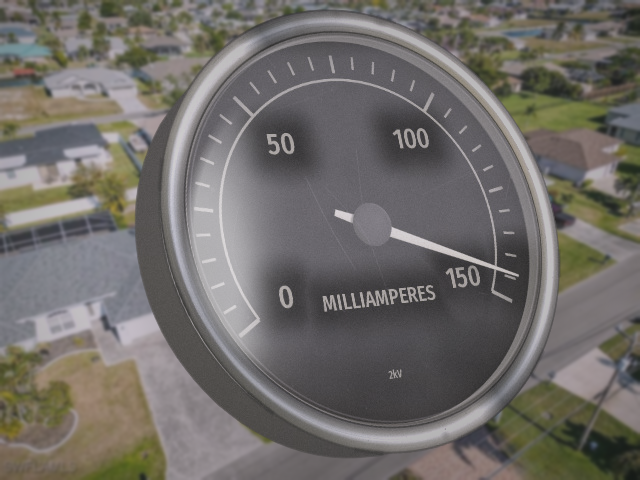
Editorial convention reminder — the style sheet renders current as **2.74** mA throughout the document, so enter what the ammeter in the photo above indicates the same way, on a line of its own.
**145** mA
